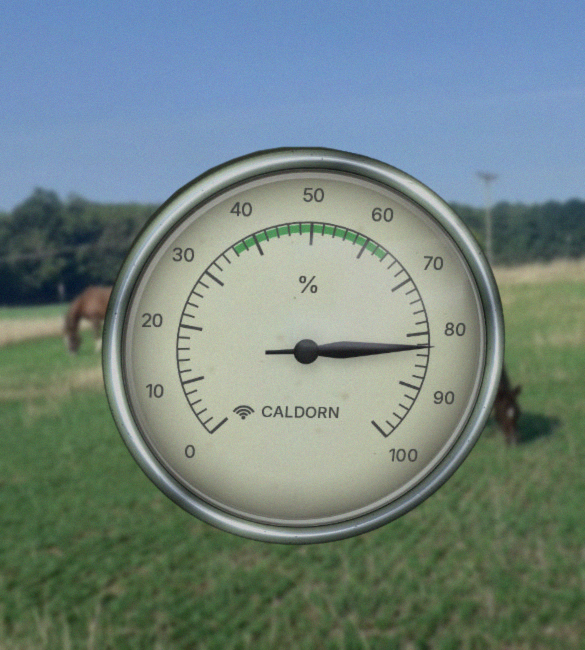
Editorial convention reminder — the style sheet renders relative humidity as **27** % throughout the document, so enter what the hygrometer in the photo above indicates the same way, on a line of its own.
**82** %
